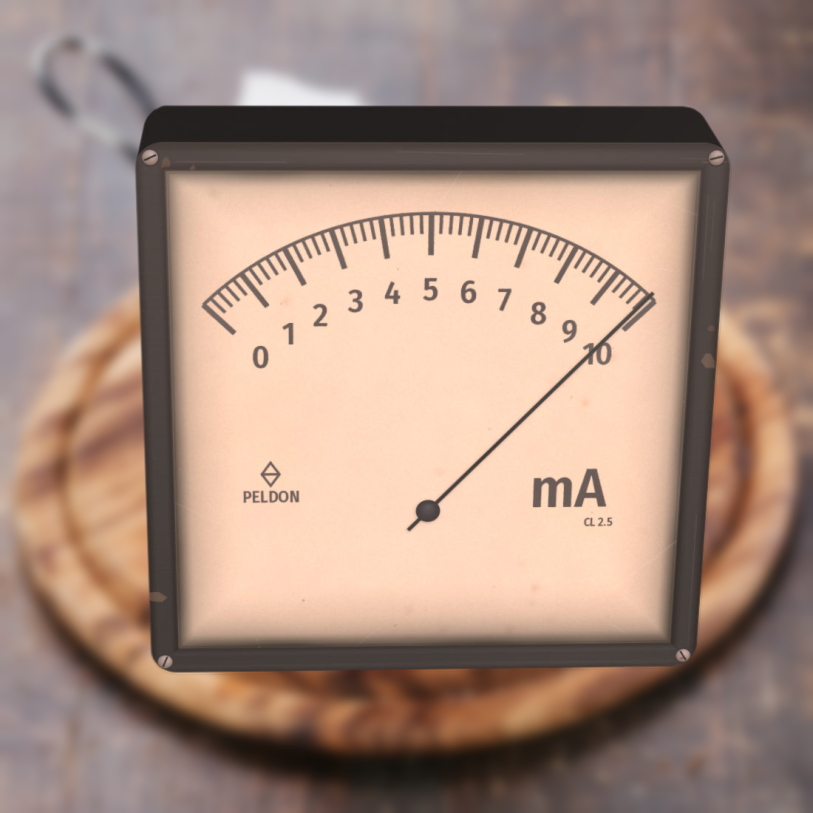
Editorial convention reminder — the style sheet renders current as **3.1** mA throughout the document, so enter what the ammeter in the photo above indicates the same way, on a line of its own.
**9.8** mA
